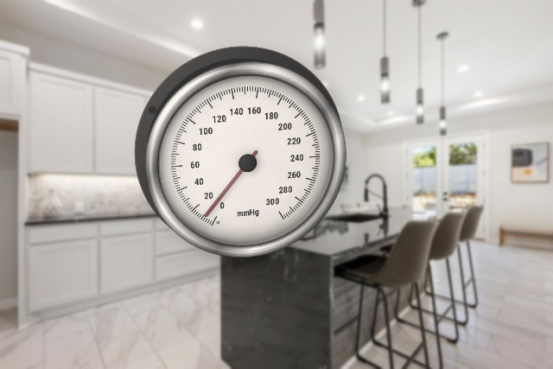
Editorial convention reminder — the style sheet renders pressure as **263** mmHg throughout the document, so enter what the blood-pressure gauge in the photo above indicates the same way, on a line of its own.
**10** mmHg
